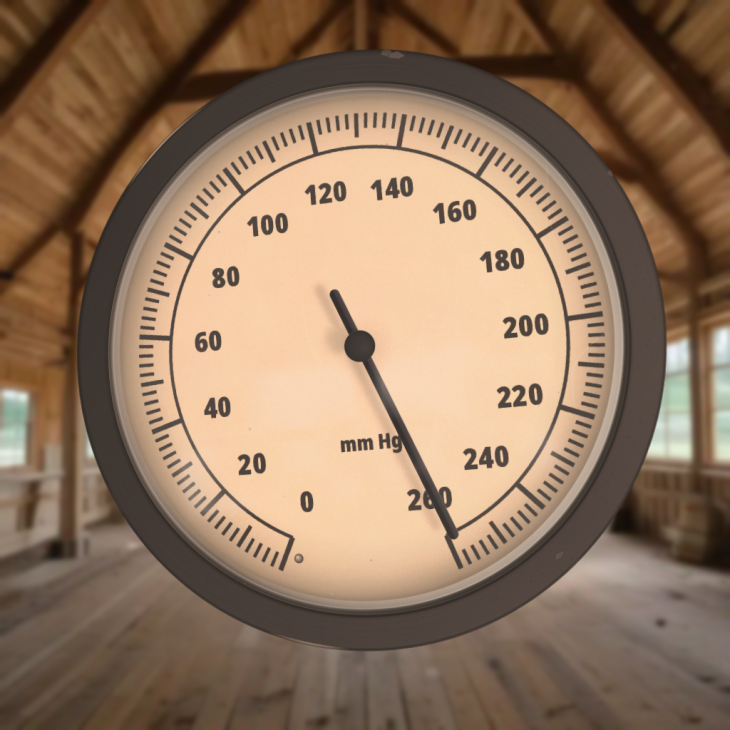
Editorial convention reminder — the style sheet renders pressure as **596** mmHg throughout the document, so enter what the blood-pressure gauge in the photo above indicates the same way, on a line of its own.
**258** mmHg
